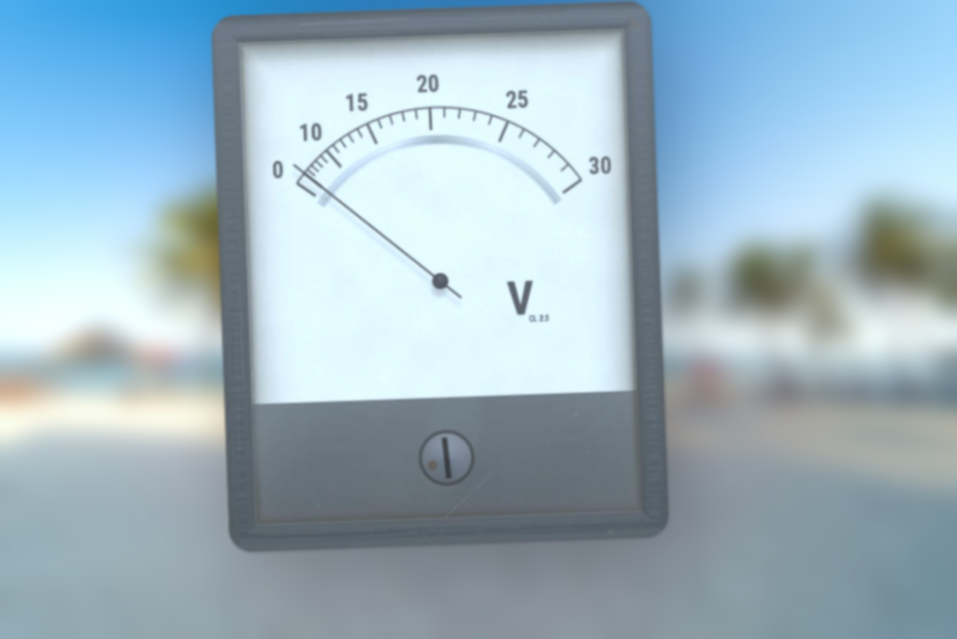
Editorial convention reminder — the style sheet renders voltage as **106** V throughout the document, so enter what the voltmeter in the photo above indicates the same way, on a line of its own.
**5** V
